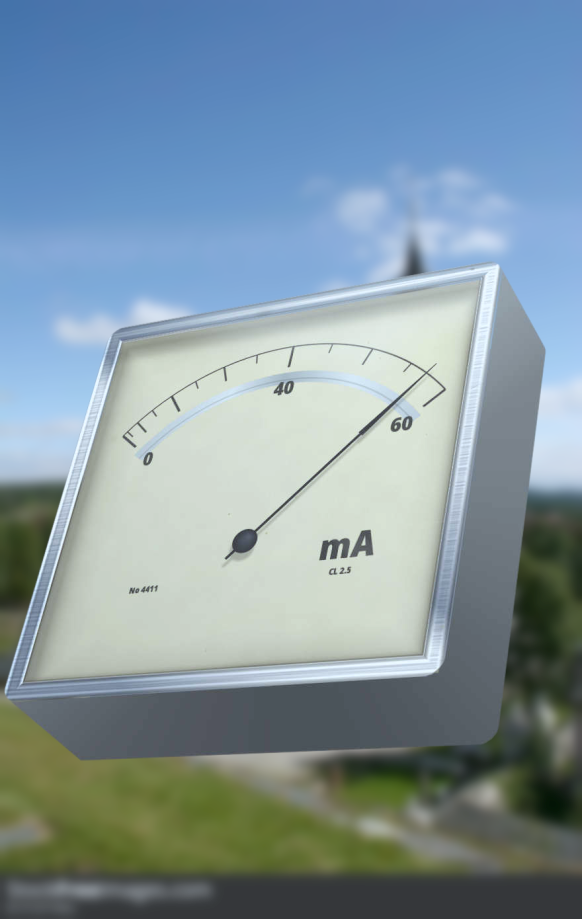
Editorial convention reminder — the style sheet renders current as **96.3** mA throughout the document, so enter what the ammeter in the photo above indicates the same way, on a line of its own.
**57.5** mA
